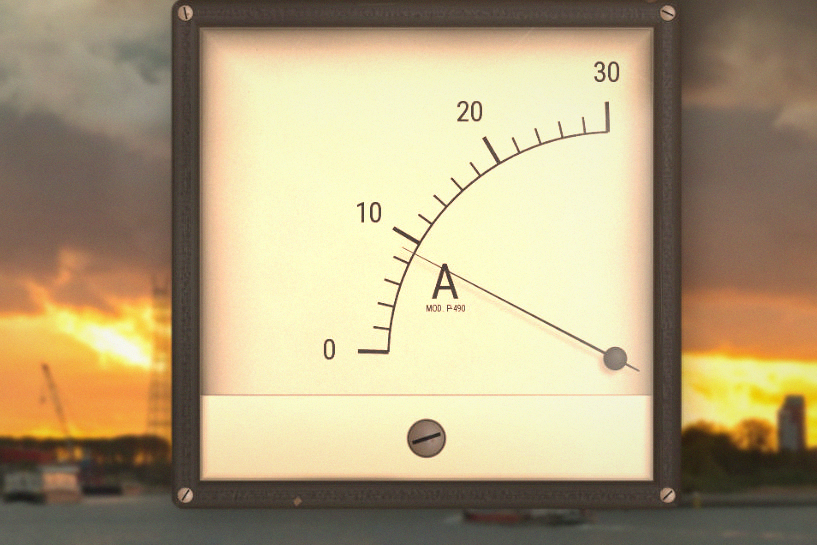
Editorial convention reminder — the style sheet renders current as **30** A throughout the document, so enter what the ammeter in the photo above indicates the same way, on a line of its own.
**9** A
